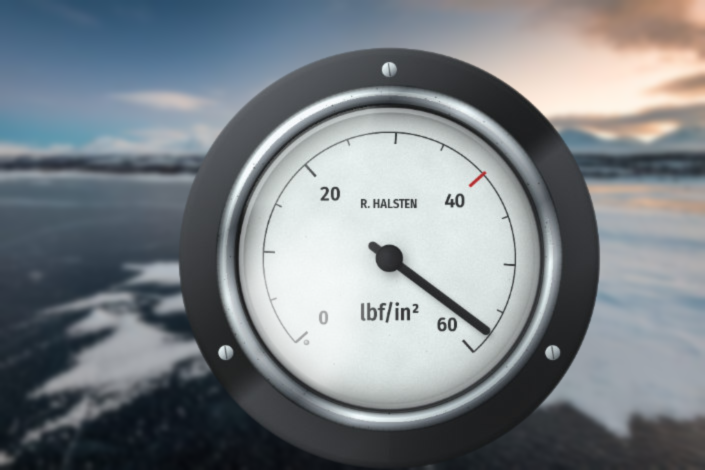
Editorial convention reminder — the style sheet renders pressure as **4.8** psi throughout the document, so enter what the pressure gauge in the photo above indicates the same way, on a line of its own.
**57.5** psi
